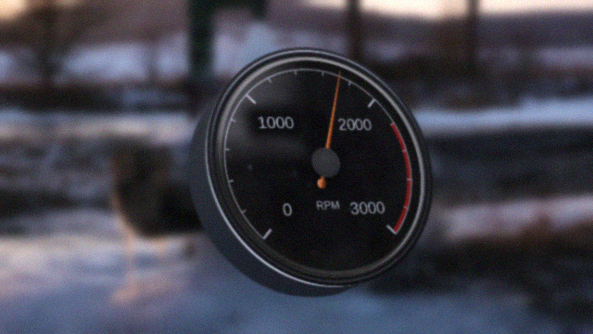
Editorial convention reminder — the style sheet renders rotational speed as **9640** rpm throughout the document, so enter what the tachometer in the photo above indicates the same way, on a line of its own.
**1700** rpm
